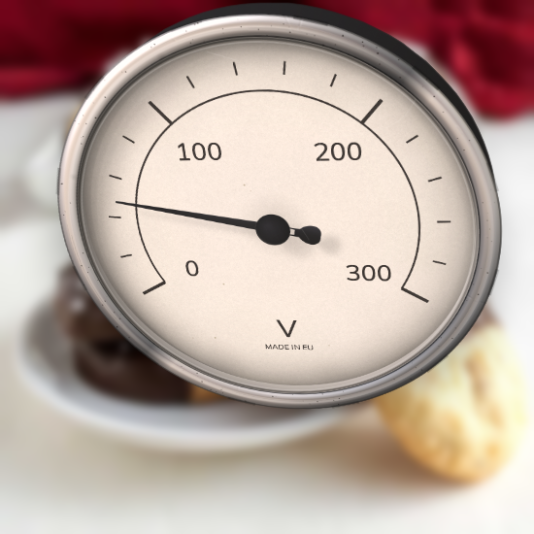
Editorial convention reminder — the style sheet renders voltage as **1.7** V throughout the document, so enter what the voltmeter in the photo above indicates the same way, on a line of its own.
**50** V
